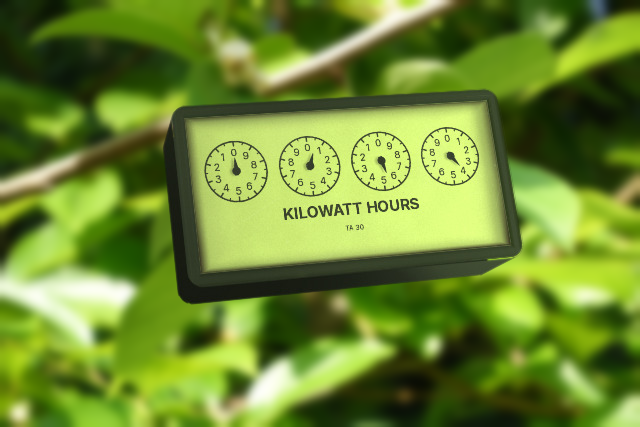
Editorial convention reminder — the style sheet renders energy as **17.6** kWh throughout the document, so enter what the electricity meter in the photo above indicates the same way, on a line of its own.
**54** kWh
